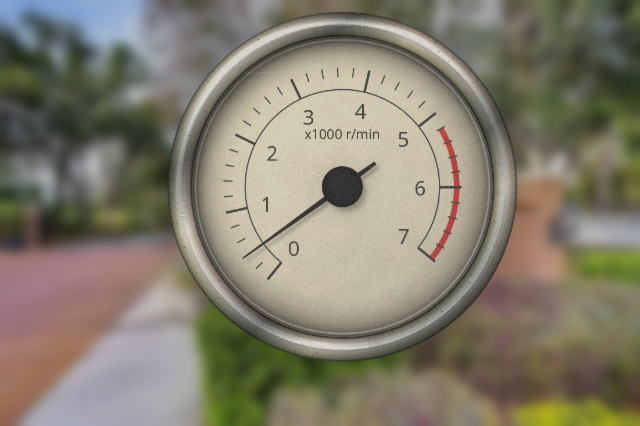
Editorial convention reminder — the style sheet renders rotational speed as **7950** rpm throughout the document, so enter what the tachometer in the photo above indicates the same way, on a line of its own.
**400** rpm
